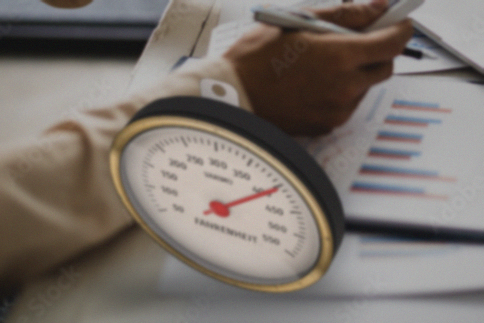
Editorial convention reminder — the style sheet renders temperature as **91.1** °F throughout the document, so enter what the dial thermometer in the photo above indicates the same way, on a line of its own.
**400** °F
